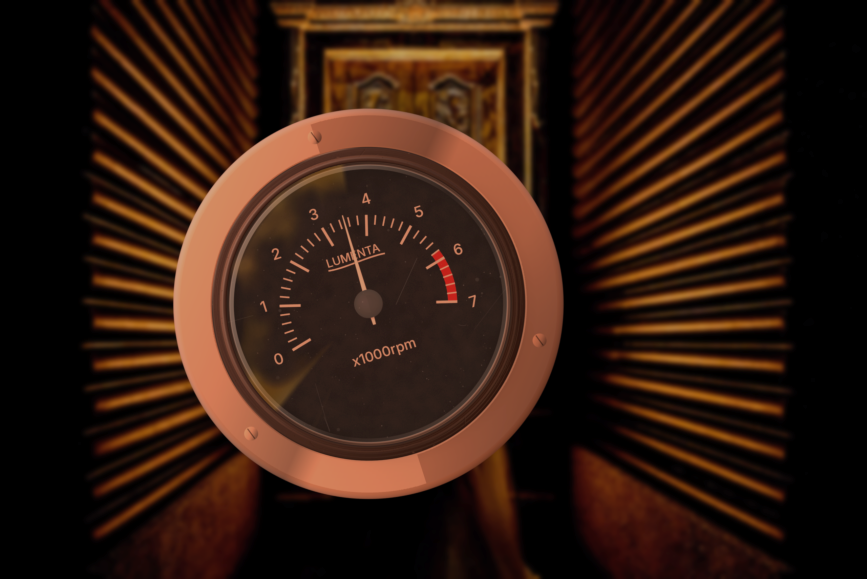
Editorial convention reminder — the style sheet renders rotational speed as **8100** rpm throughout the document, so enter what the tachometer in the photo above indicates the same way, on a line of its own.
**3500** rpm
